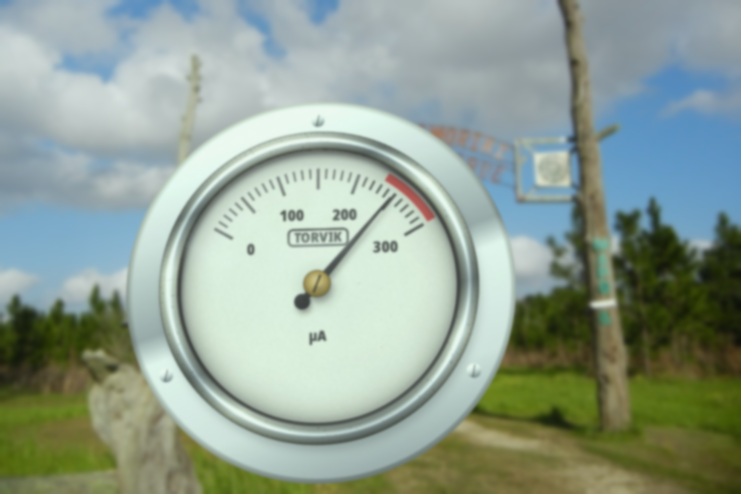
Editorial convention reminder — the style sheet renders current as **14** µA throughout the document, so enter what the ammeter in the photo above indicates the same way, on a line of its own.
**250** µA
